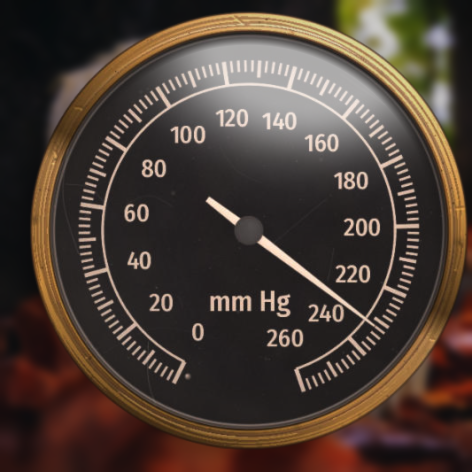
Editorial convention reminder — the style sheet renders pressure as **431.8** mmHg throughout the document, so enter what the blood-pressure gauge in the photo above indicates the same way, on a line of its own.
**232** mmHg
